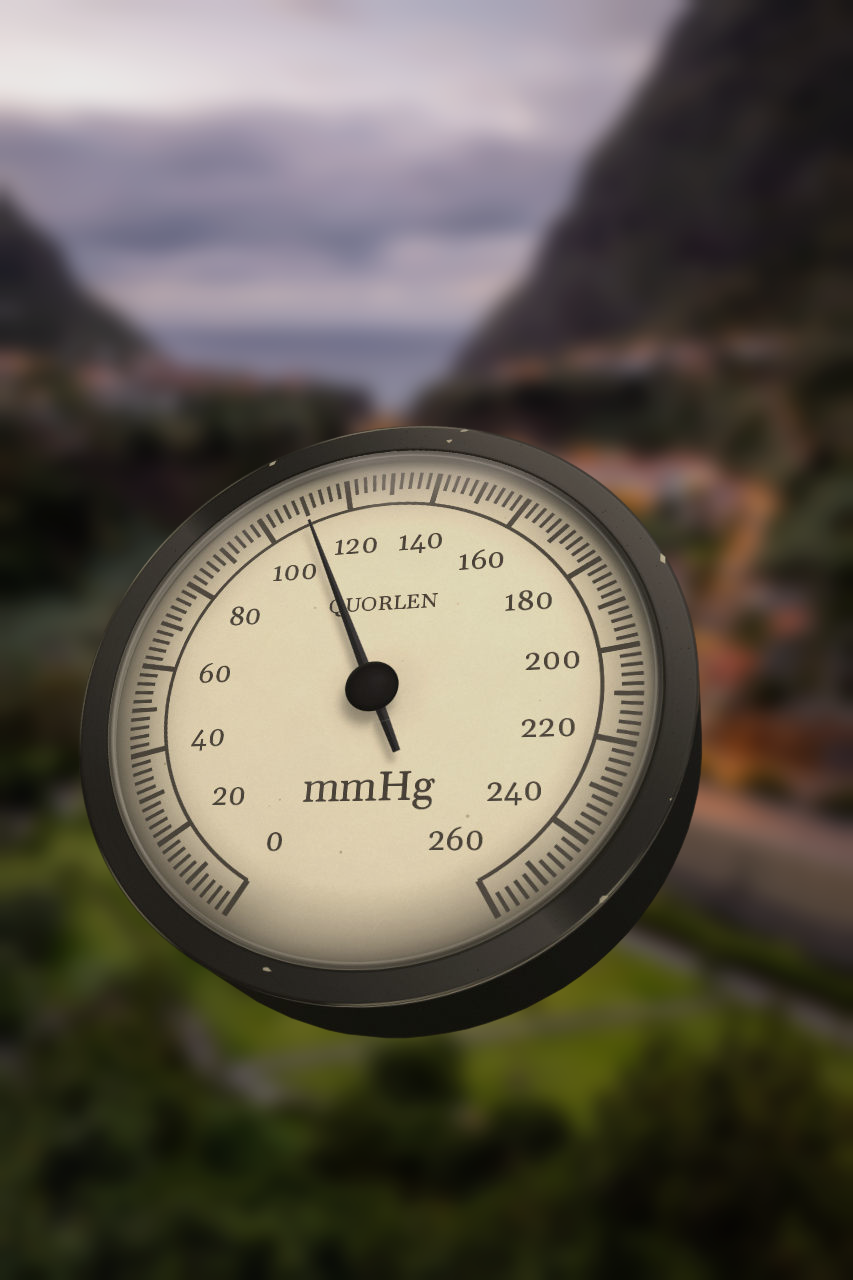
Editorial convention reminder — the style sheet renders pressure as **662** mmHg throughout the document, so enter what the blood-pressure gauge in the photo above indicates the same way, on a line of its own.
**110** mmHg
